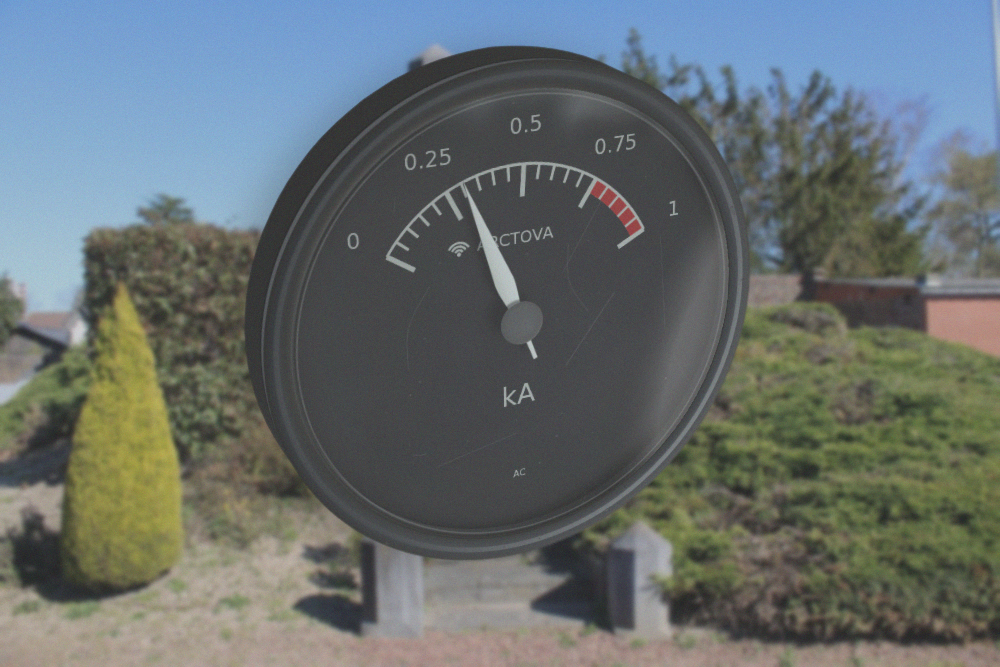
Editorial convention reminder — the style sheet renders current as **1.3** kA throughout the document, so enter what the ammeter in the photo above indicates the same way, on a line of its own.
**0.3** kA
